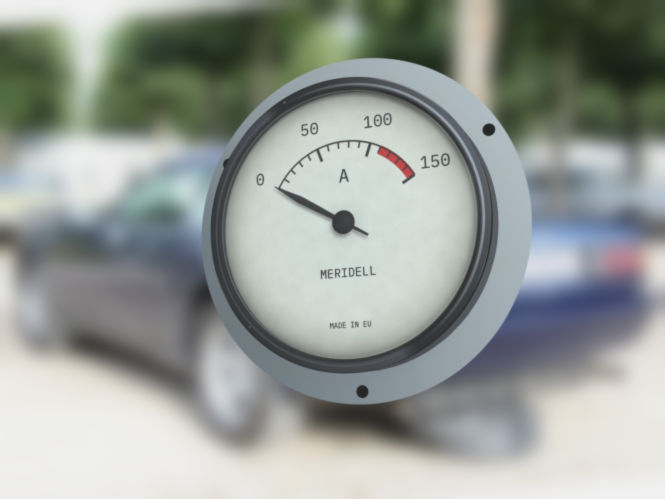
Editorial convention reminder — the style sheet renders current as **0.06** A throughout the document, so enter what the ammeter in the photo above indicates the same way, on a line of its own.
**0** A
